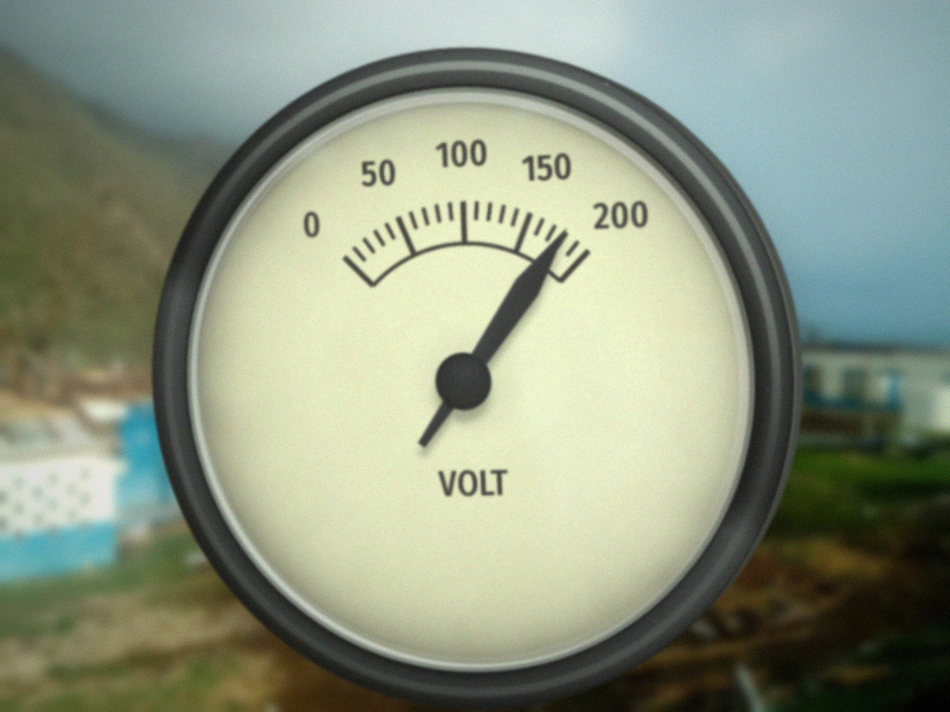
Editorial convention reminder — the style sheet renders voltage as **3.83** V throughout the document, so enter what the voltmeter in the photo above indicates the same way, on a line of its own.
**180** V
